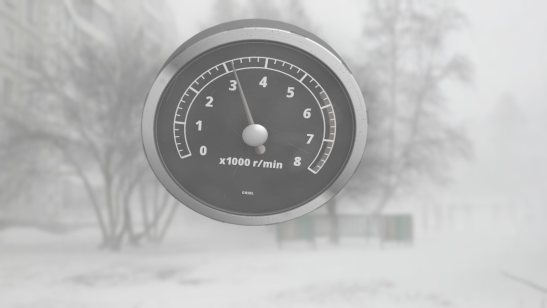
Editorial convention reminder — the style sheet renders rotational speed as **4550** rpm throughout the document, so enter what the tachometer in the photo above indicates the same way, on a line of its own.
**3200** rpm
